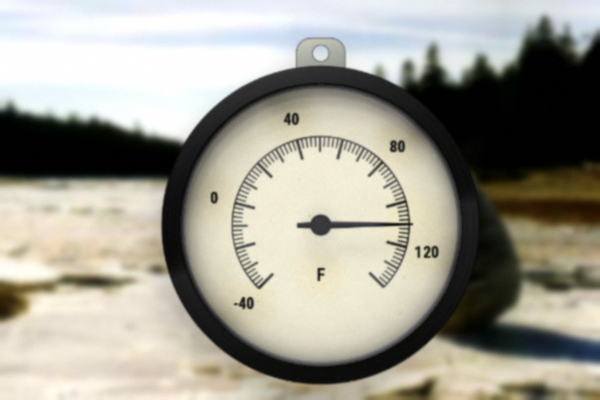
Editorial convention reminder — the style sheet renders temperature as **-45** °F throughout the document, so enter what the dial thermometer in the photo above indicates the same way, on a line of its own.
**110** °F
